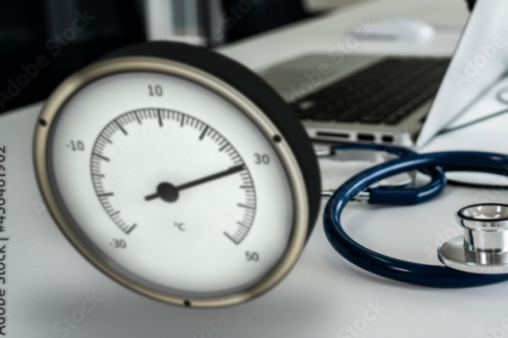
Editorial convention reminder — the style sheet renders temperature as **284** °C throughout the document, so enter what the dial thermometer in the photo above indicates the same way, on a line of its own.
**30** °C
